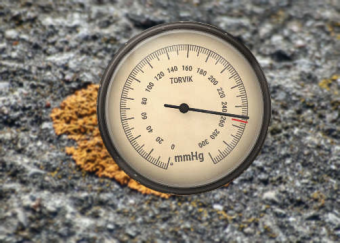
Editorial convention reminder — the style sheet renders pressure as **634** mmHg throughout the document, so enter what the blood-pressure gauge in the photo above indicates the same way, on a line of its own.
**250** mmHg
